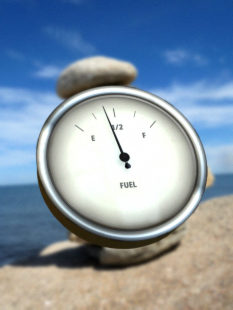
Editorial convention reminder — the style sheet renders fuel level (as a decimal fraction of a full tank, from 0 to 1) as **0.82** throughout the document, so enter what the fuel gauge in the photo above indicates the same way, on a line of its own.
**0.375**
